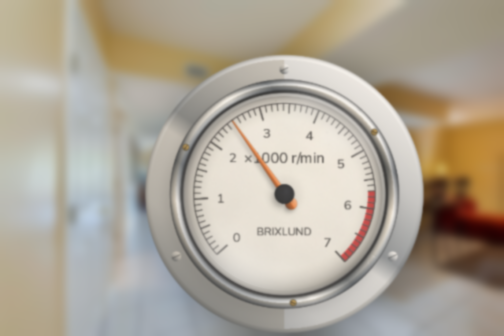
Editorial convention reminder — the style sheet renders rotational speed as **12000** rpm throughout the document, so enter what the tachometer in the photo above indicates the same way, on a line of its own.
**2500** rpm
